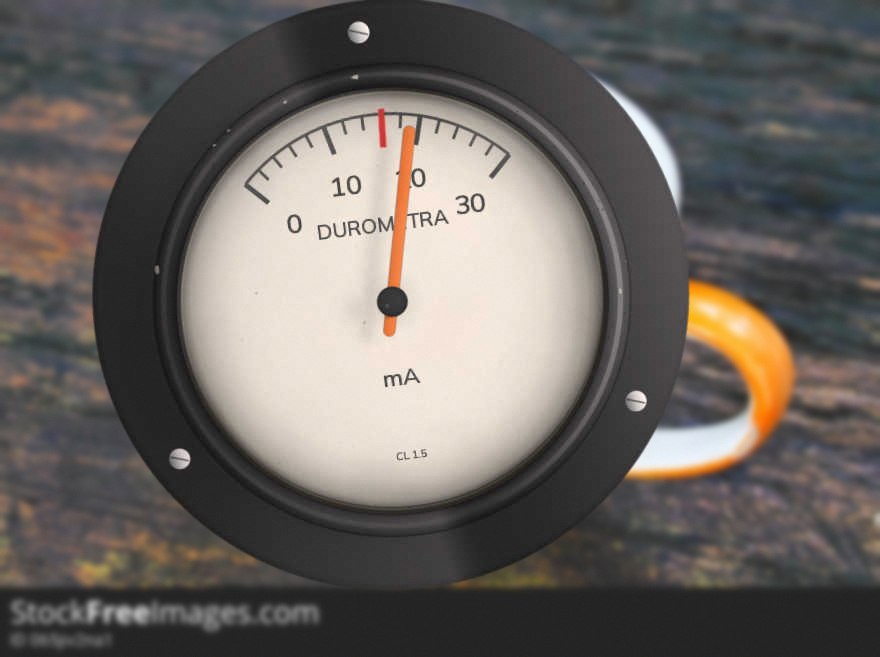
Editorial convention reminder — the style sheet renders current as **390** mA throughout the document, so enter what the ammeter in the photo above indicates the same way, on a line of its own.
**19** mA
